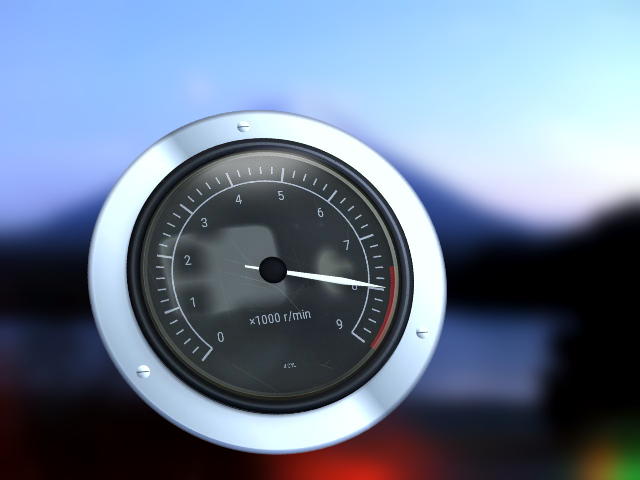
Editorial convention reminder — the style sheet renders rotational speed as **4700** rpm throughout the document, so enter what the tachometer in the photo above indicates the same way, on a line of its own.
**8000** rpm
